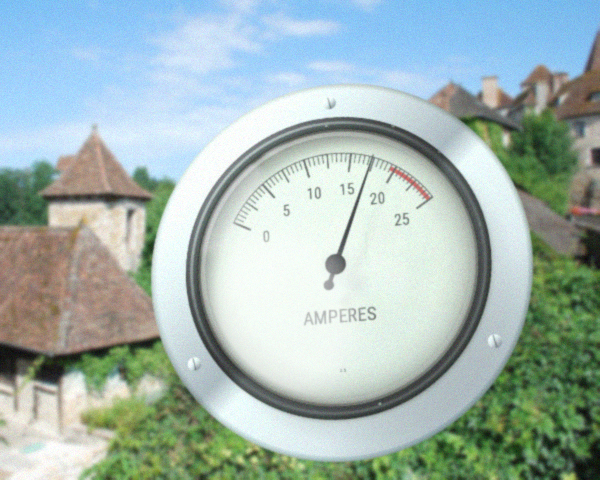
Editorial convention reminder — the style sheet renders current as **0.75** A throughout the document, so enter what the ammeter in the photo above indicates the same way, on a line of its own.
**17.5** A
